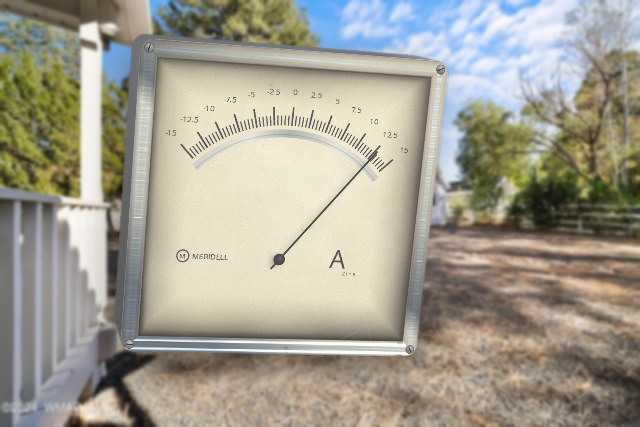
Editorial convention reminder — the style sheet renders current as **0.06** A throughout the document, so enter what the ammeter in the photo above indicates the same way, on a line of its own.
**12.5** A
